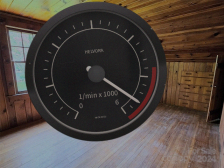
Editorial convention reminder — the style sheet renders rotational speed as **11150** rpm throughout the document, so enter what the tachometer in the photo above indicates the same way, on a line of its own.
**5600** rpm
